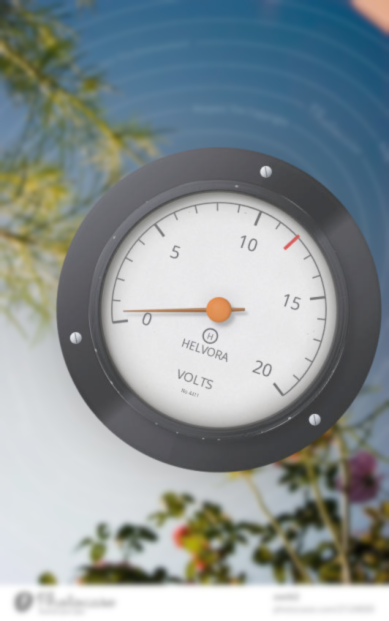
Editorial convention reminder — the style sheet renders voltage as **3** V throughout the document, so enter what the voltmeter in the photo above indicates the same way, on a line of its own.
**0.5** V
